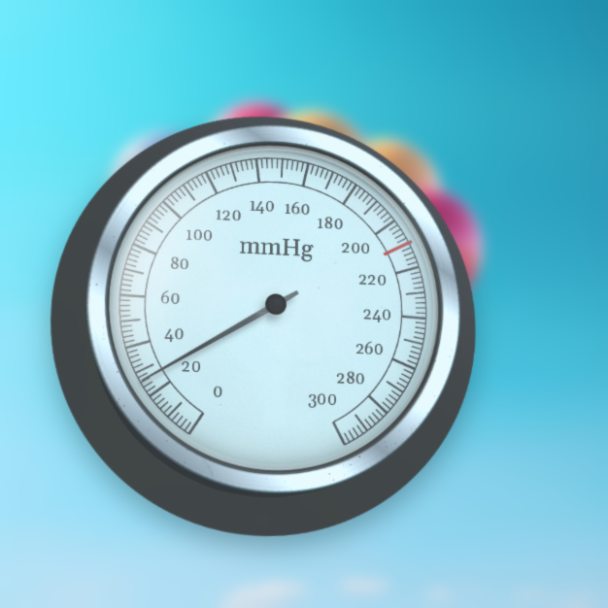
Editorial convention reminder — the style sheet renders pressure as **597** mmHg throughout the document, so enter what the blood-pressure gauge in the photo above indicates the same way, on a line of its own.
**26** mmHg
